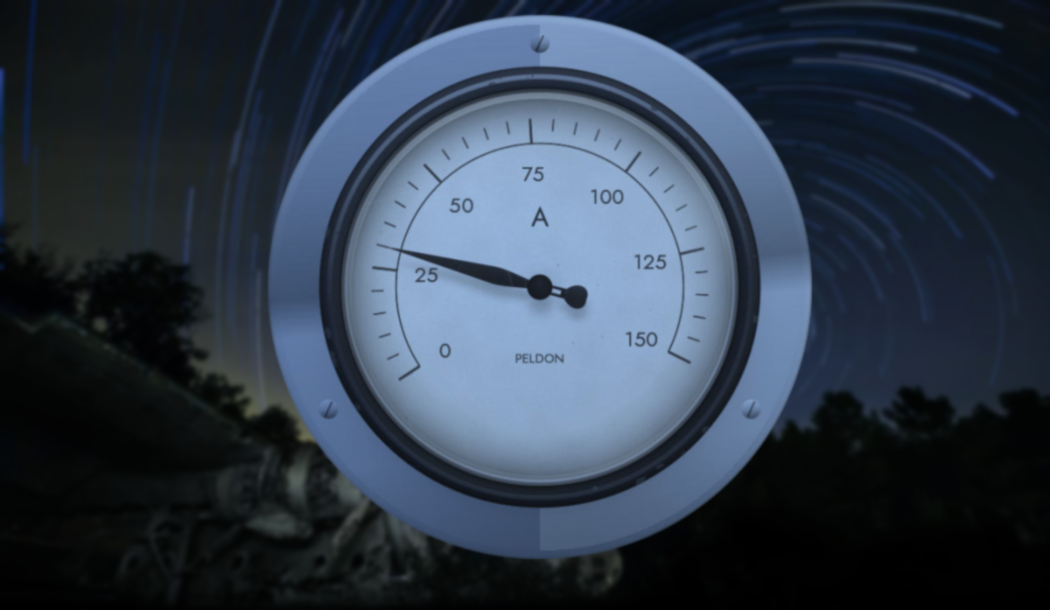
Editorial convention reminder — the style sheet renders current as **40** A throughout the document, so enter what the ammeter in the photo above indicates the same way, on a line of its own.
**30** A
